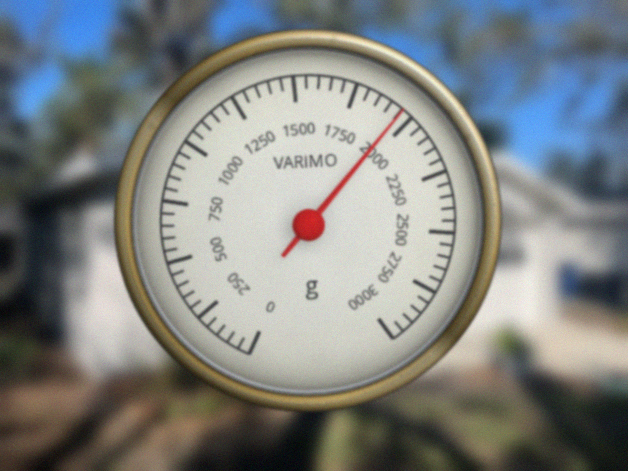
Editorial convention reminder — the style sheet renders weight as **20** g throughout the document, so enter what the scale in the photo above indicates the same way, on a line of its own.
**1950** g
